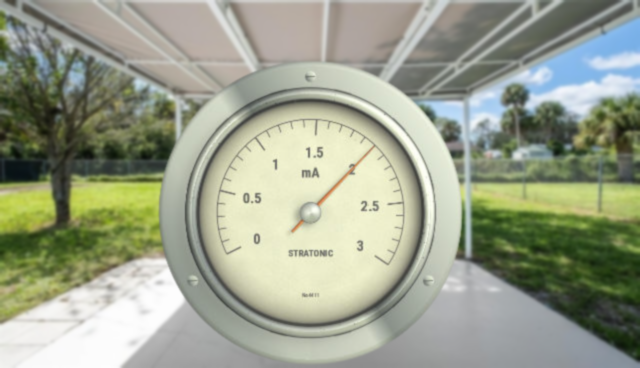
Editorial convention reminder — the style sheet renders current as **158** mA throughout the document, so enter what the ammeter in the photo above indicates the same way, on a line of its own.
**2** mA
